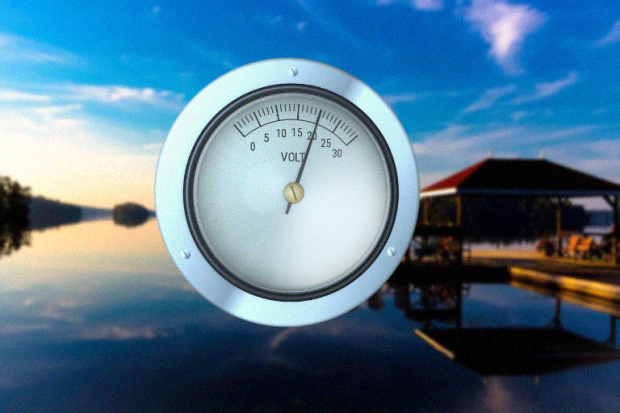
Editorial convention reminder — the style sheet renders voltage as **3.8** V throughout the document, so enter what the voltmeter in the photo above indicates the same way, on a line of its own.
**20** V
